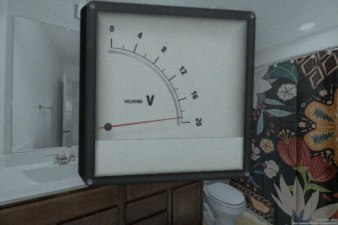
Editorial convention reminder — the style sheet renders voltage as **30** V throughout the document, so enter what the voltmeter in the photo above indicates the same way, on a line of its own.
**19** V
